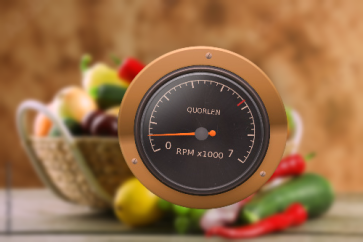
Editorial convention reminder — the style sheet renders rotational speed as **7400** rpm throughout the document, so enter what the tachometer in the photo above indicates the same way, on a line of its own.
**600** rpm
